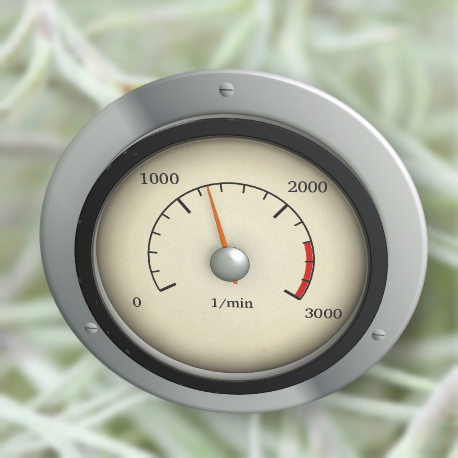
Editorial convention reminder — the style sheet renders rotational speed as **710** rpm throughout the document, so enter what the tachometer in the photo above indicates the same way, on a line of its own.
**1300** rpm
